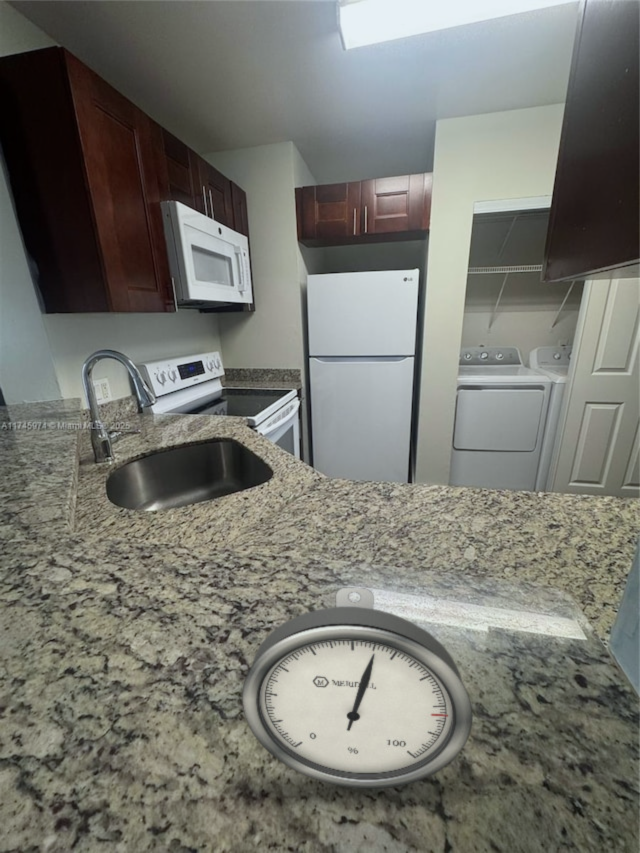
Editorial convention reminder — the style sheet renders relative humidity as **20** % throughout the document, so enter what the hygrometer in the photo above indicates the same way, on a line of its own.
**55** %
